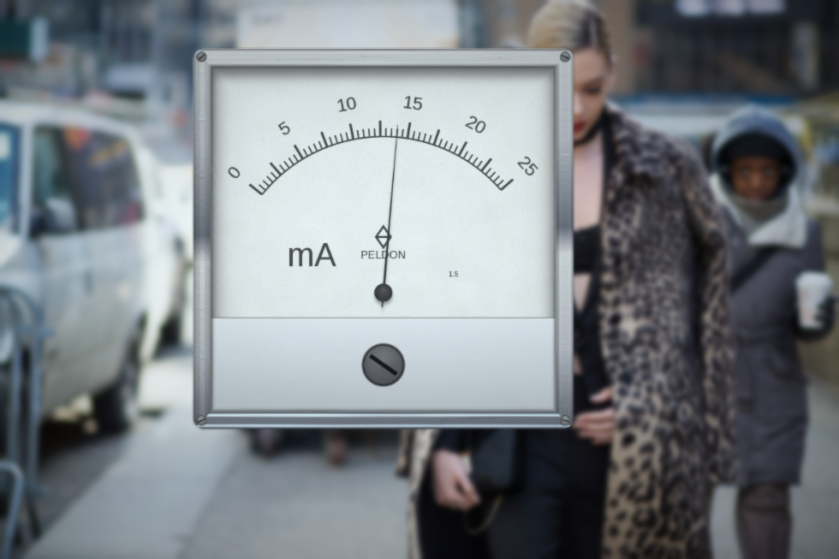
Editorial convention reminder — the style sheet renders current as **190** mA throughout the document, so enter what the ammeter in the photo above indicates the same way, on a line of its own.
**14** mA
